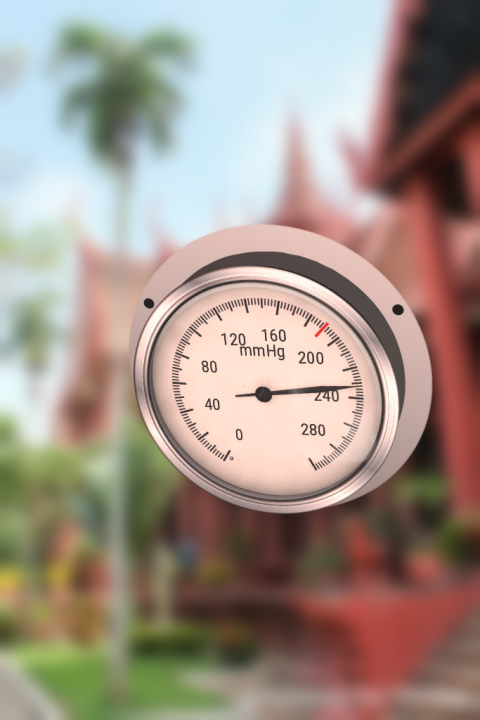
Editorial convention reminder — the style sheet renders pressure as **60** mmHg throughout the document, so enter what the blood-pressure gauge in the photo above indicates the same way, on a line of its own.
**230** mmHg
